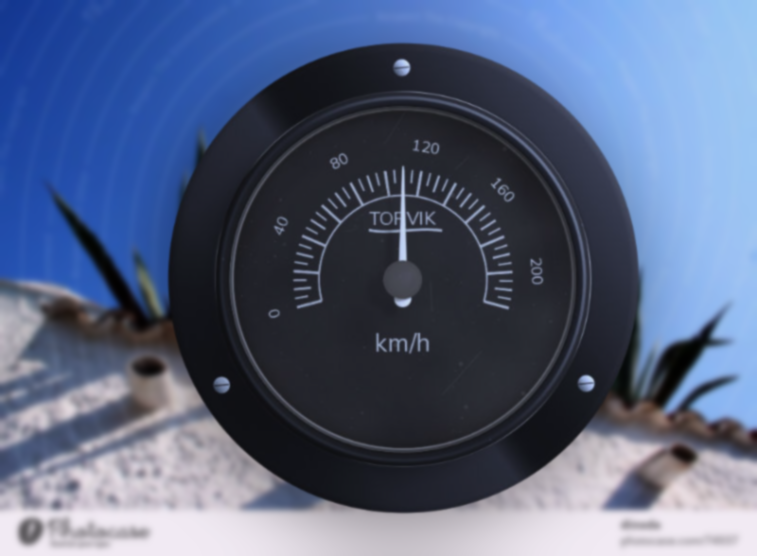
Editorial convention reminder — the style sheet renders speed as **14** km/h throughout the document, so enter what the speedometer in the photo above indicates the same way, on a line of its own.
**110** km/h
